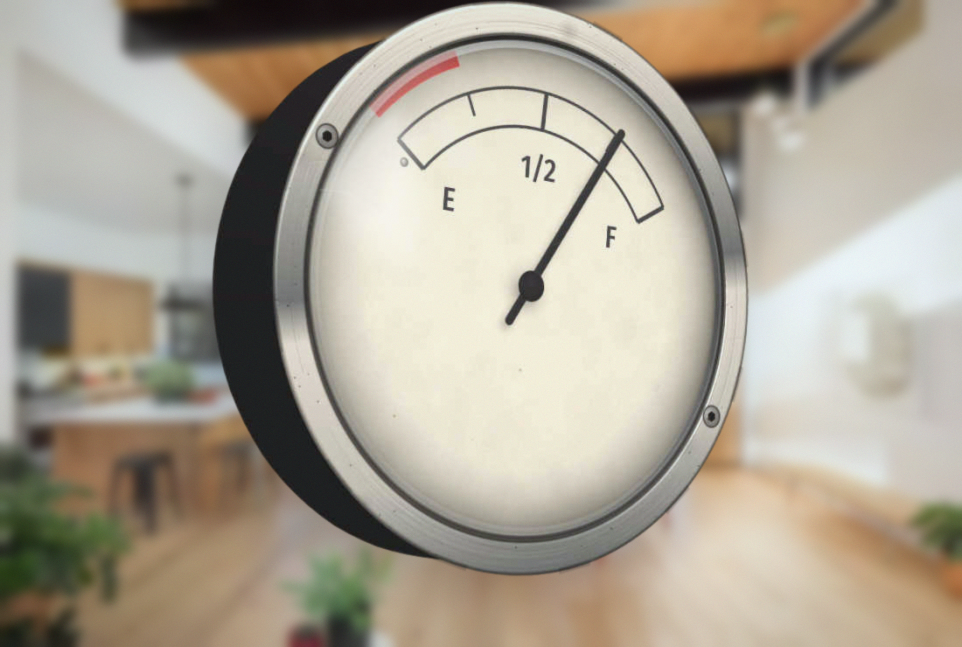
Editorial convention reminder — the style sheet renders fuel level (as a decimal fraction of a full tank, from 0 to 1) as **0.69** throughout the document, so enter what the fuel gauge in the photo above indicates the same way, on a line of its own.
**0.75**
